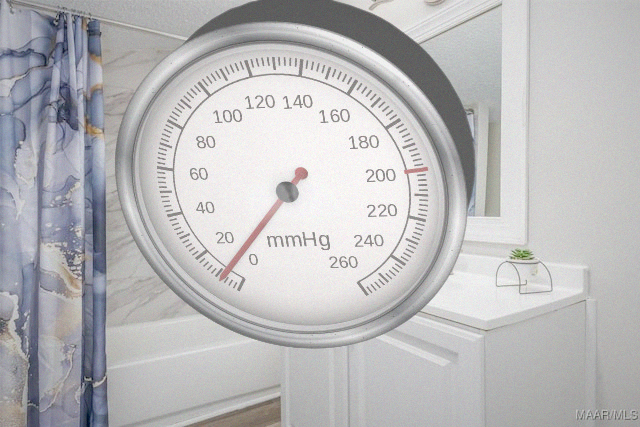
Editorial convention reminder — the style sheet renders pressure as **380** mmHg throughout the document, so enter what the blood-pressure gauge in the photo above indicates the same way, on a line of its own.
**8** mmHg
